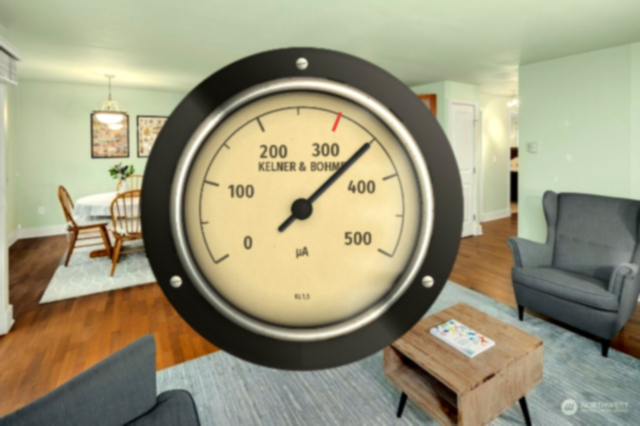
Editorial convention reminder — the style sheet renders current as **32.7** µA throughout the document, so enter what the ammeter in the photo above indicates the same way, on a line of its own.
**350** µA
